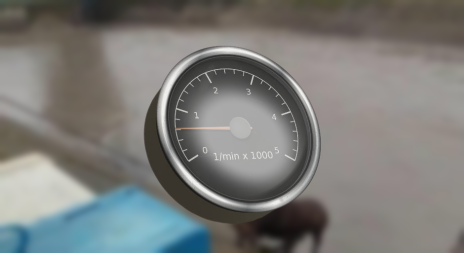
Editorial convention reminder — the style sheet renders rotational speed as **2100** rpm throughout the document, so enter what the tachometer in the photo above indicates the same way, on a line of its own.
**600** rpm
